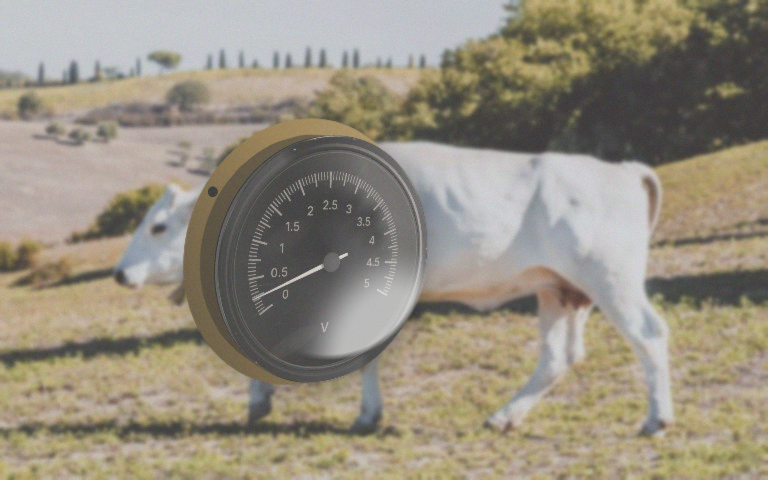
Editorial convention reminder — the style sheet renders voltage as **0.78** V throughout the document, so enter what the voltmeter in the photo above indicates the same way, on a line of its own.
**0.25** V
